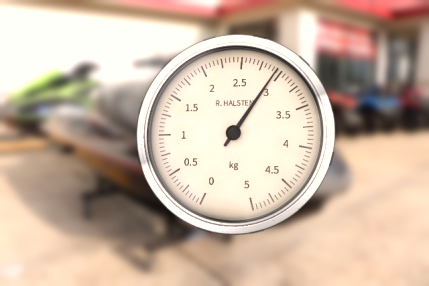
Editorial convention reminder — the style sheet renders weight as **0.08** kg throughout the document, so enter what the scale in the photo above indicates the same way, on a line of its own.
**2.95** kg
